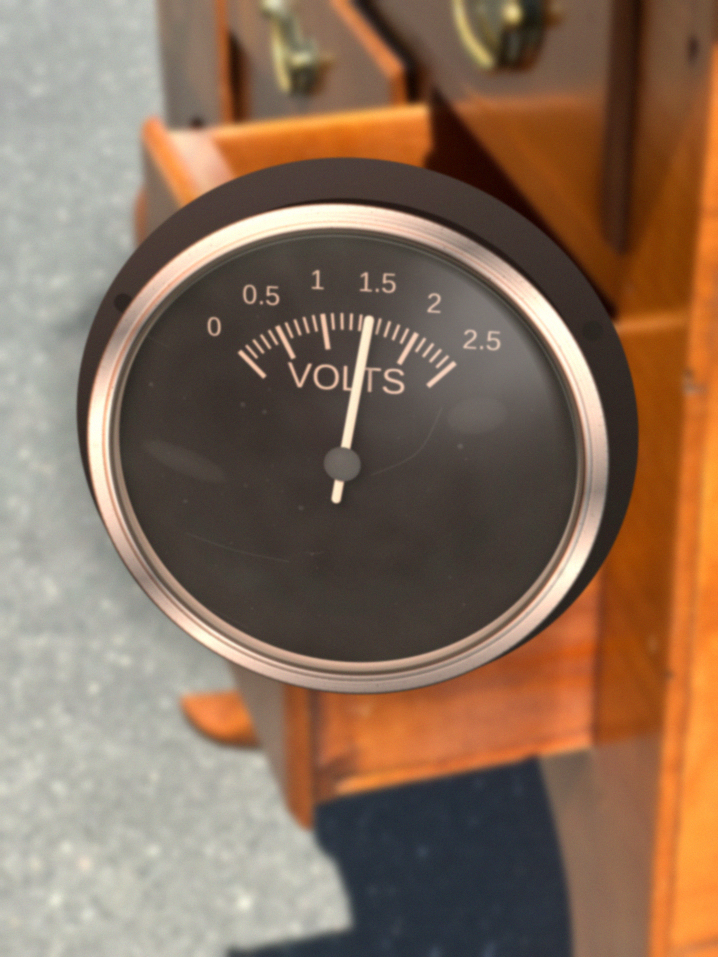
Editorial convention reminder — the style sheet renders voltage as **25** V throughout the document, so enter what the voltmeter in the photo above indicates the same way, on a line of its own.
**1.5** V
